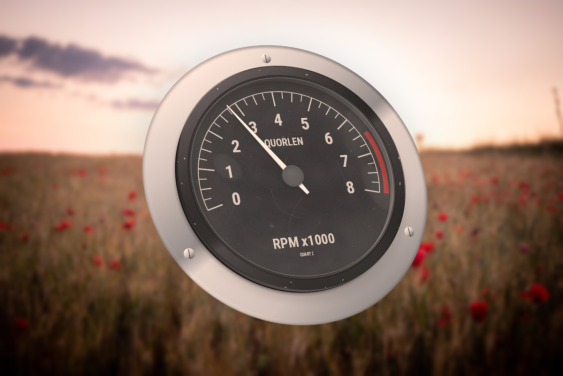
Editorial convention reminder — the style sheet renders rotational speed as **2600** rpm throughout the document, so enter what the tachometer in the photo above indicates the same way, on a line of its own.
**2750** rpm
